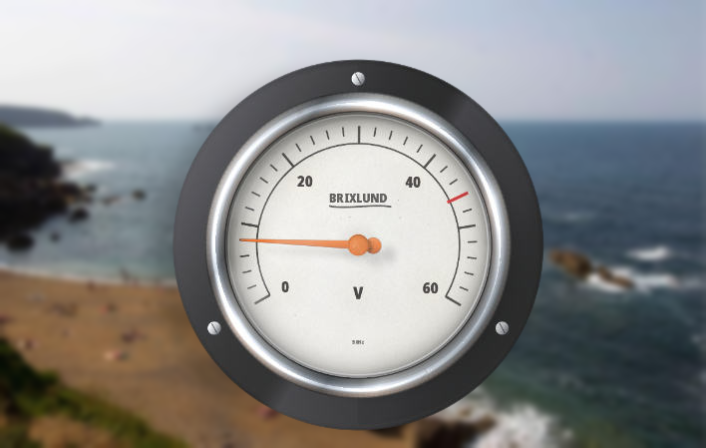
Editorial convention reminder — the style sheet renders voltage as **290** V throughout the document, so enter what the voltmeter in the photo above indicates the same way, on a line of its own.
**8** V
